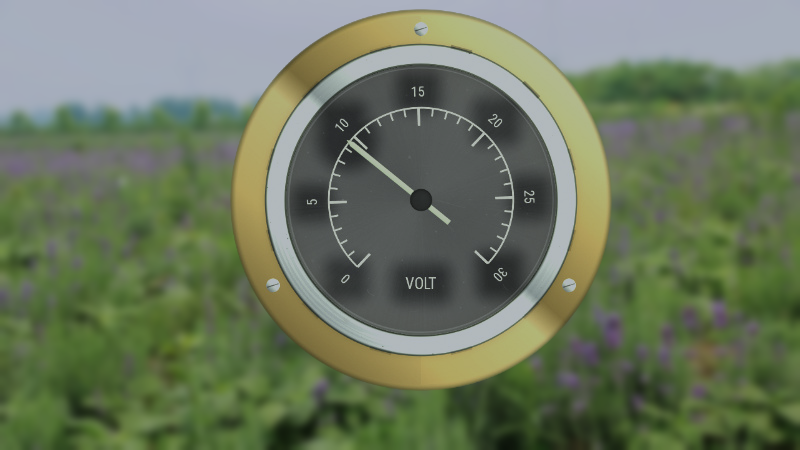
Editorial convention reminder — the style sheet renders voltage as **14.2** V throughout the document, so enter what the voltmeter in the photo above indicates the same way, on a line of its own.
**9.5** V
